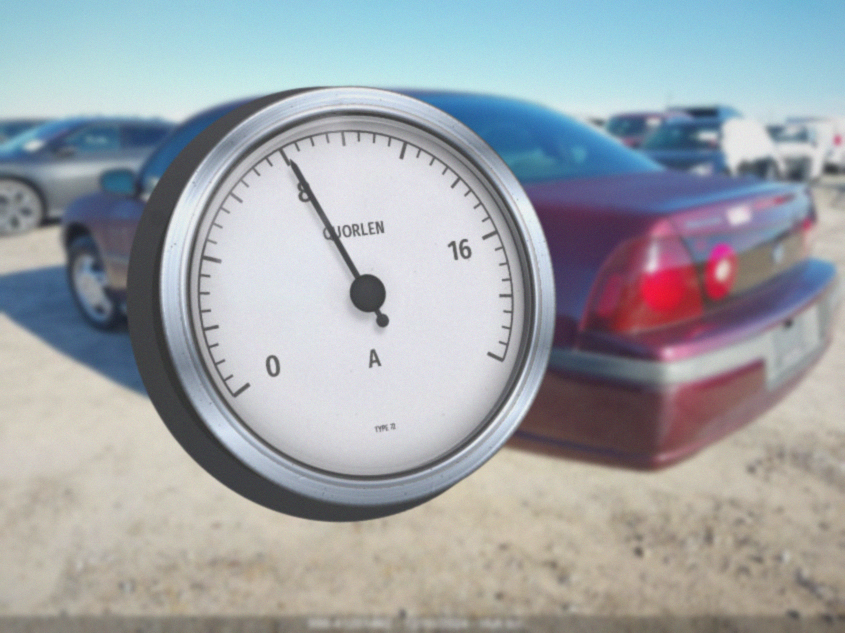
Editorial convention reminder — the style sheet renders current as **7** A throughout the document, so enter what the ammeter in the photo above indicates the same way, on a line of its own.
**8** A
